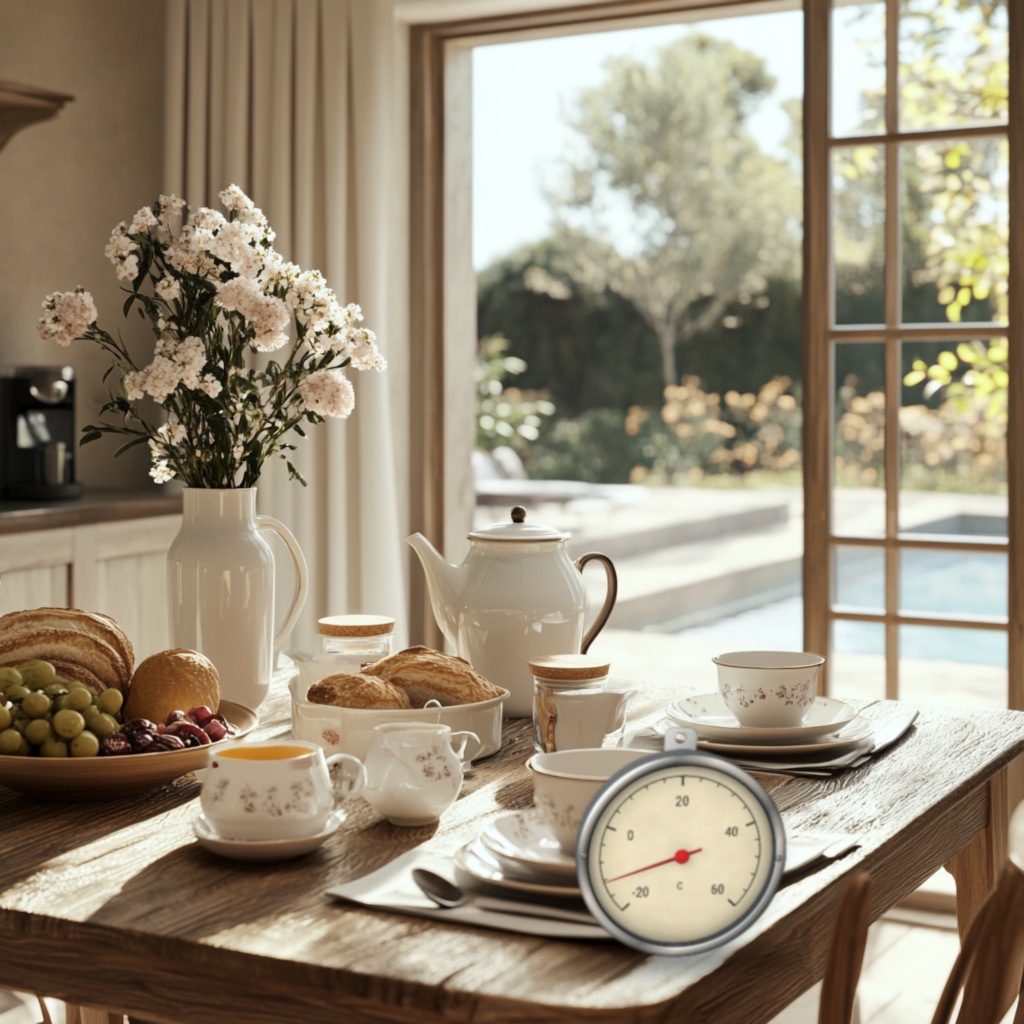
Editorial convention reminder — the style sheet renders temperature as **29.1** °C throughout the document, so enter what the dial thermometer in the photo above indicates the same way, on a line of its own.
**-12** °C
